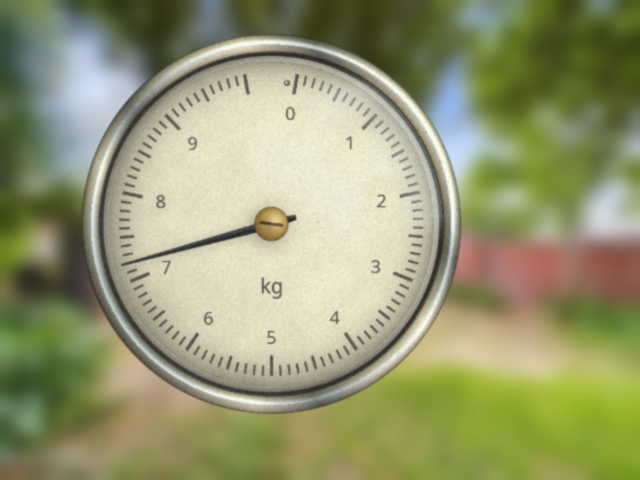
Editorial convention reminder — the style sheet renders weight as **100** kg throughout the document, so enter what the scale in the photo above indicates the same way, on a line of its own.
**7.2** kg
